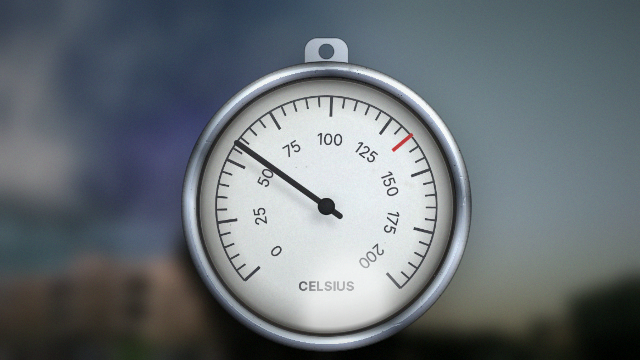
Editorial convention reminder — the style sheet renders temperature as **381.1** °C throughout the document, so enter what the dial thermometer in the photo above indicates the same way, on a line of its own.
**57.5** °C
